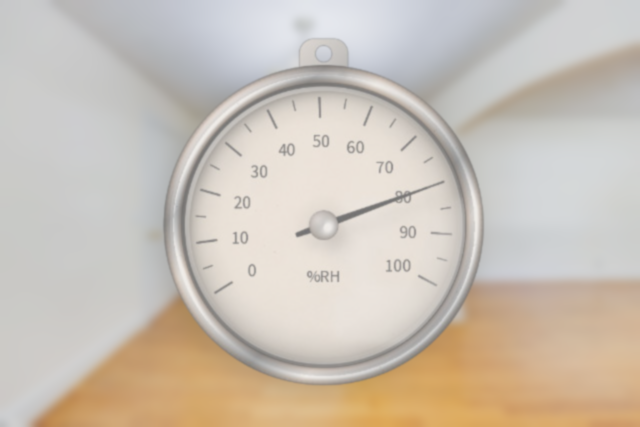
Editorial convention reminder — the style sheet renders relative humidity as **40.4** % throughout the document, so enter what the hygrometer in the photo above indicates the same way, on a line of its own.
**80** %
